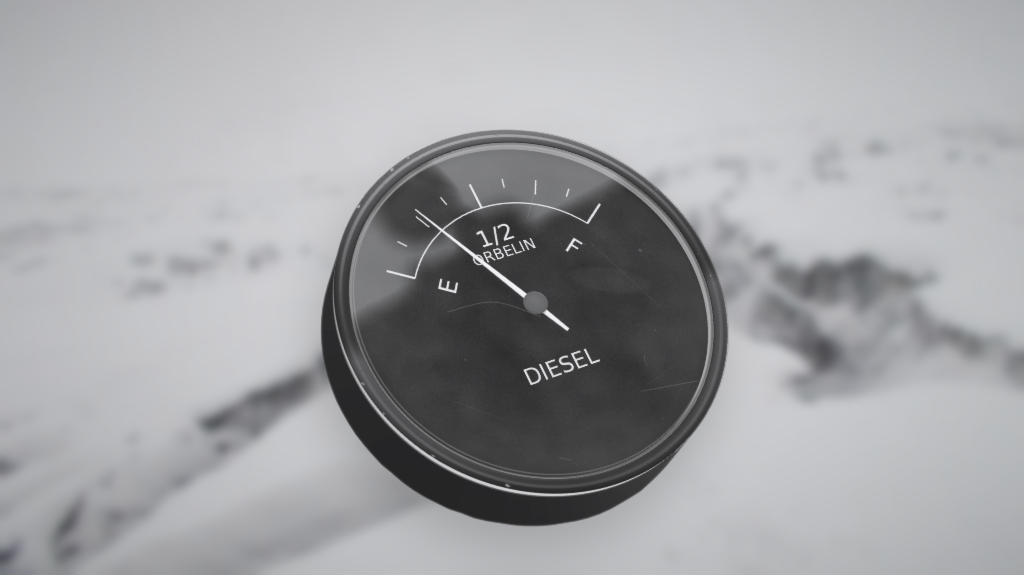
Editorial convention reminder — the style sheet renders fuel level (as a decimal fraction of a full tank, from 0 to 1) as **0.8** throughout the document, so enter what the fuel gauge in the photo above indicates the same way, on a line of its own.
**0.25**
